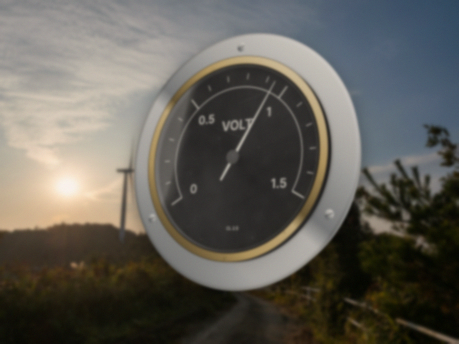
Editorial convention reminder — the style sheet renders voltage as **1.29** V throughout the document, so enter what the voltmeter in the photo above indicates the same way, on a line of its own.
**0.95** V
